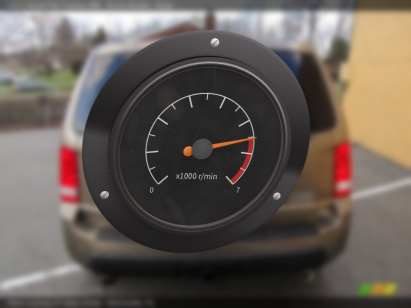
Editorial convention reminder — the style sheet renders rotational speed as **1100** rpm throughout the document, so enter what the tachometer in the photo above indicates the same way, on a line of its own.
**5500** rpm
